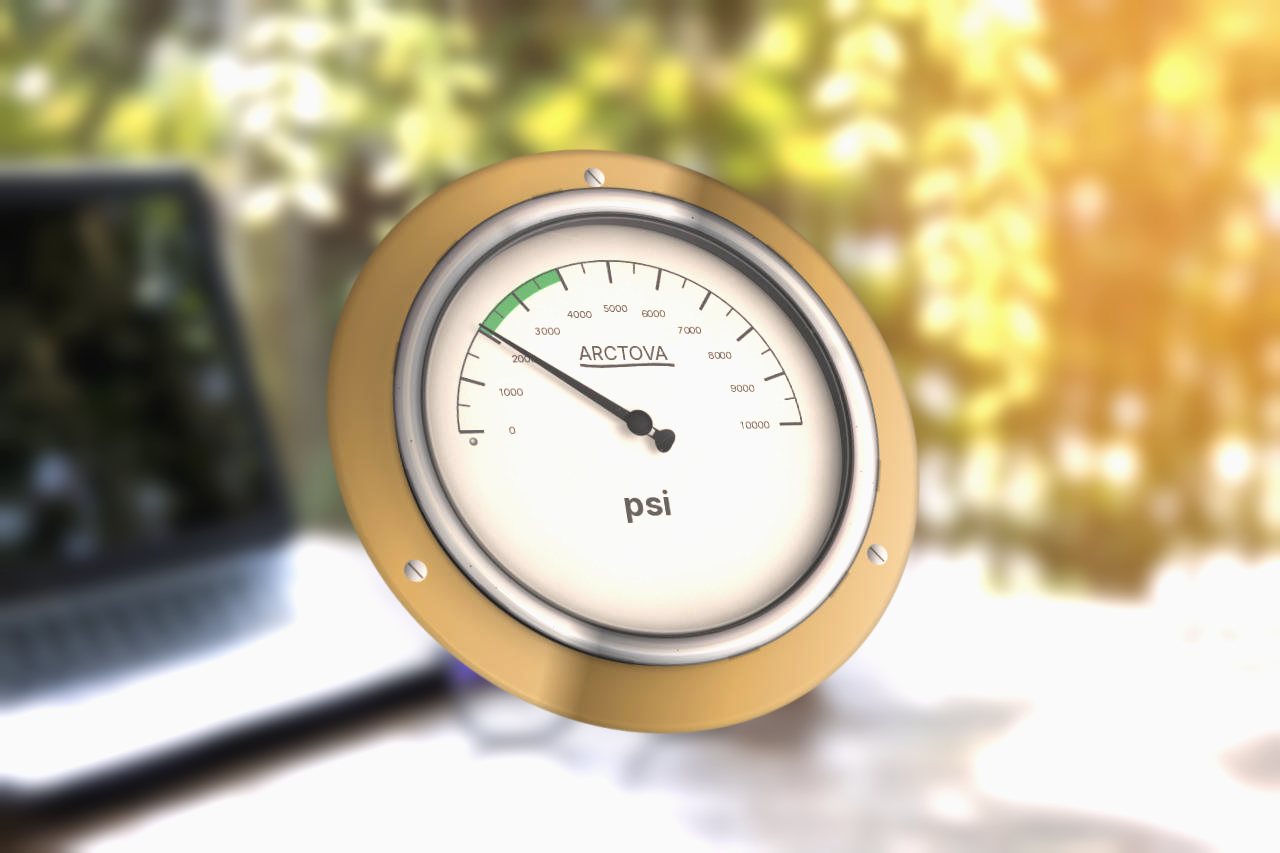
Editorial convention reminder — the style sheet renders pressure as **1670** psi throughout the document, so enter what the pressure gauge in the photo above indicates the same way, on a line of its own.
**2000** psi
